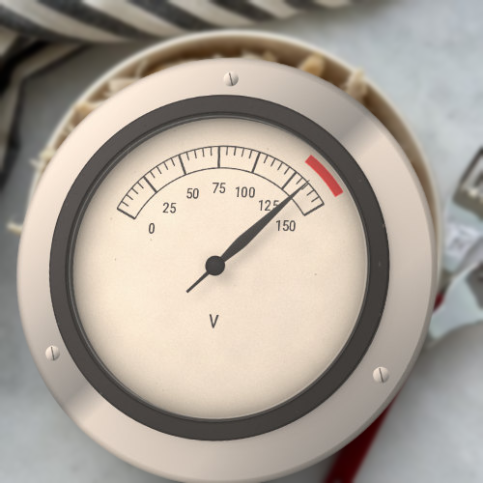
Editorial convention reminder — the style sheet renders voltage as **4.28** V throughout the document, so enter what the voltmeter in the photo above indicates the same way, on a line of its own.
**135** V
